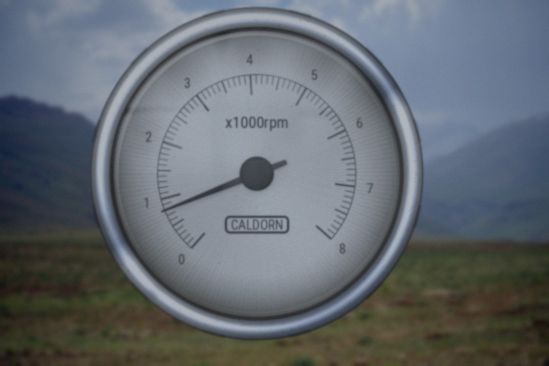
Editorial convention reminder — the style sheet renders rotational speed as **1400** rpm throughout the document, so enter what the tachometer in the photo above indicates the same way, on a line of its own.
**800** rpm
